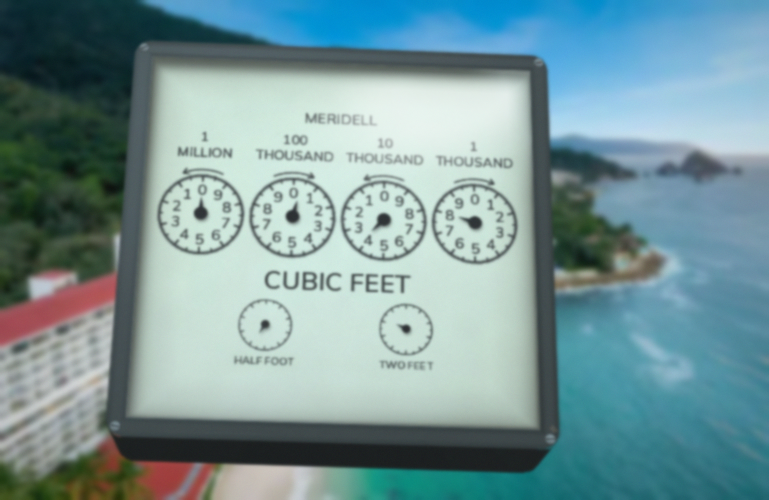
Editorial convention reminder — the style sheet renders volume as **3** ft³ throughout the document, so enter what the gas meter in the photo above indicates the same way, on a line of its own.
**3800** ft³
